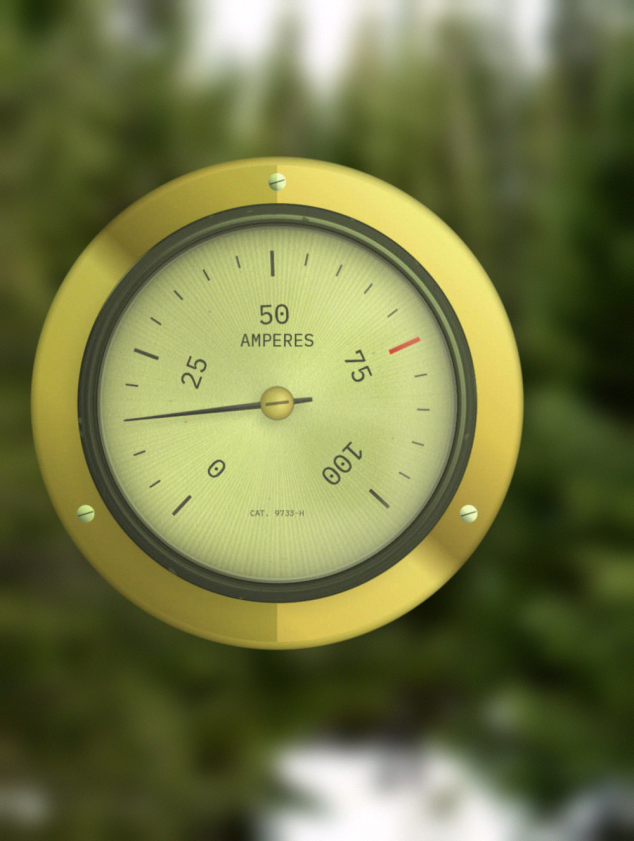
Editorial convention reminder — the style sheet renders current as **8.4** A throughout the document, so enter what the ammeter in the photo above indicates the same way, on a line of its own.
**15** A
